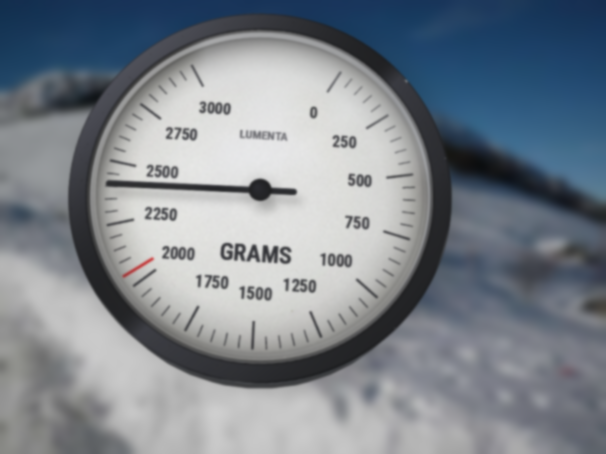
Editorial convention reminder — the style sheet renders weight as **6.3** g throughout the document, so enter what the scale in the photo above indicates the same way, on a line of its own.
**2400** g
